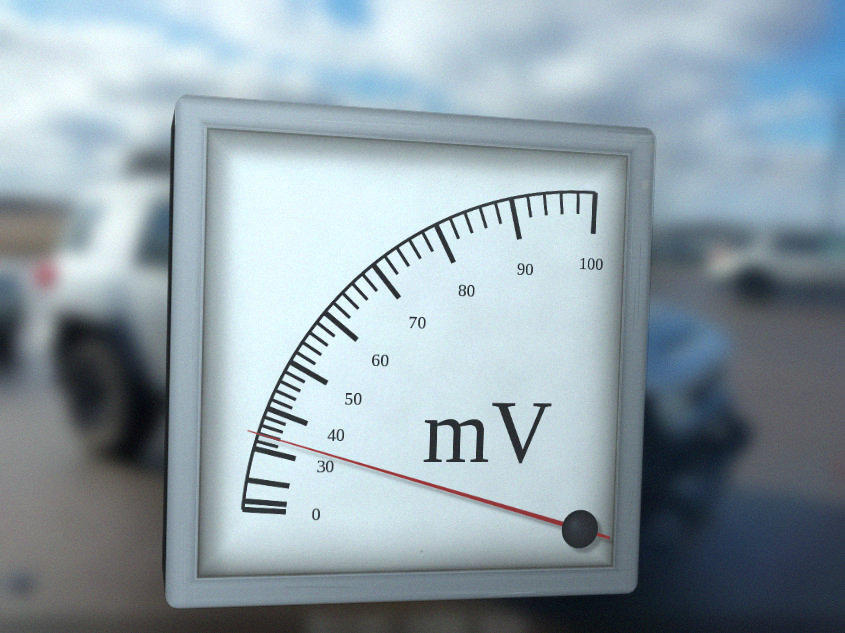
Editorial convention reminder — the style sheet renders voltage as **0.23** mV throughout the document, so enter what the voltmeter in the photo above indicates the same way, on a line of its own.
**34** mV
